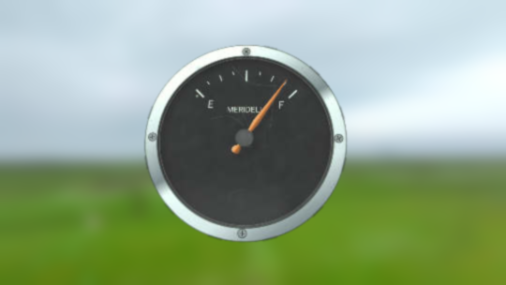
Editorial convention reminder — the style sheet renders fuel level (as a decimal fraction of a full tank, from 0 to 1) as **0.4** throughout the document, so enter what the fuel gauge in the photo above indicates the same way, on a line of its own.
**0.875**
